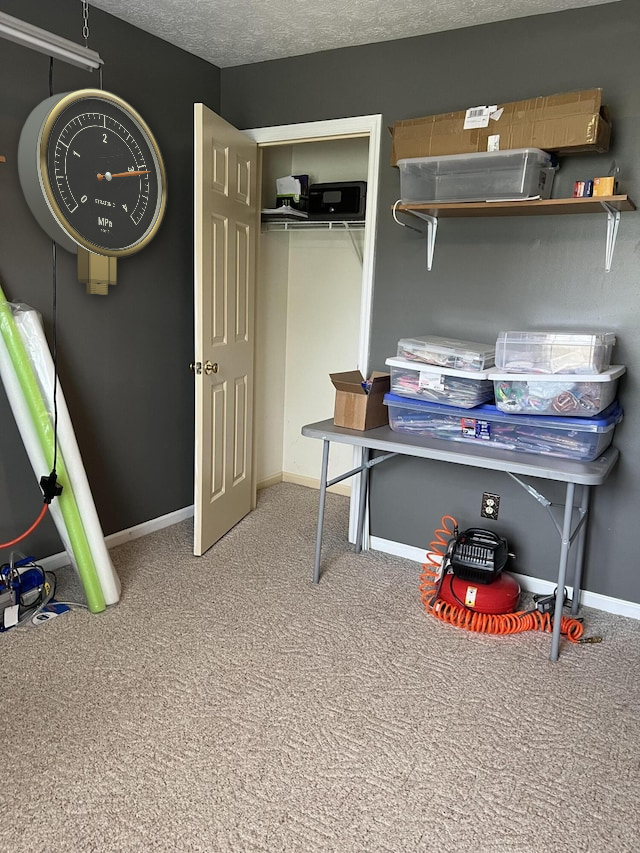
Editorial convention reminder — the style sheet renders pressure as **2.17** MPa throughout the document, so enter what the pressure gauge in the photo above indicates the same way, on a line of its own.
**3.1** MPa
